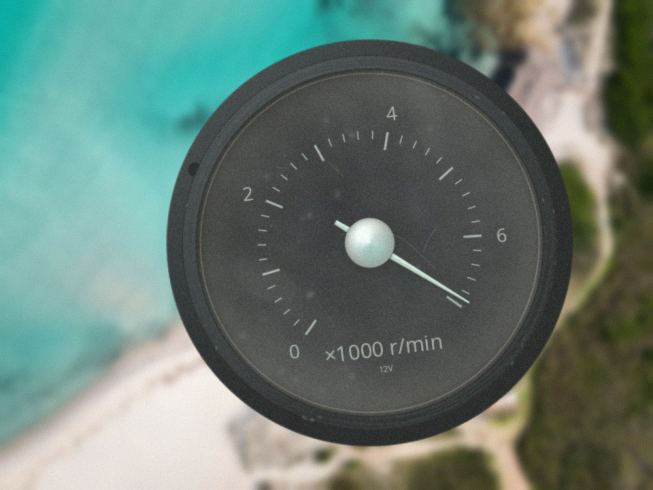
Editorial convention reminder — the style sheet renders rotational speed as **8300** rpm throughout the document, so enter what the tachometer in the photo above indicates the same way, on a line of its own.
**6900** rpm
